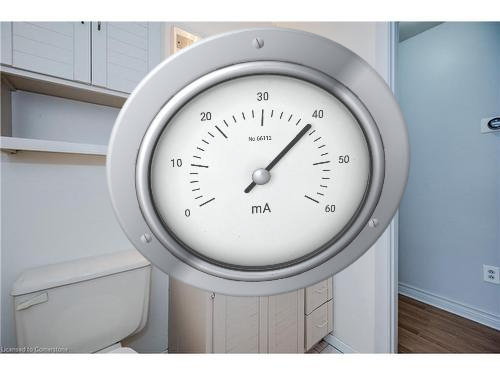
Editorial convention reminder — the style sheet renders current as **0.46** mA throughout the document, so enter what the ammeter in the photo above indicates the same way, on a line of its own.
**40** mA
